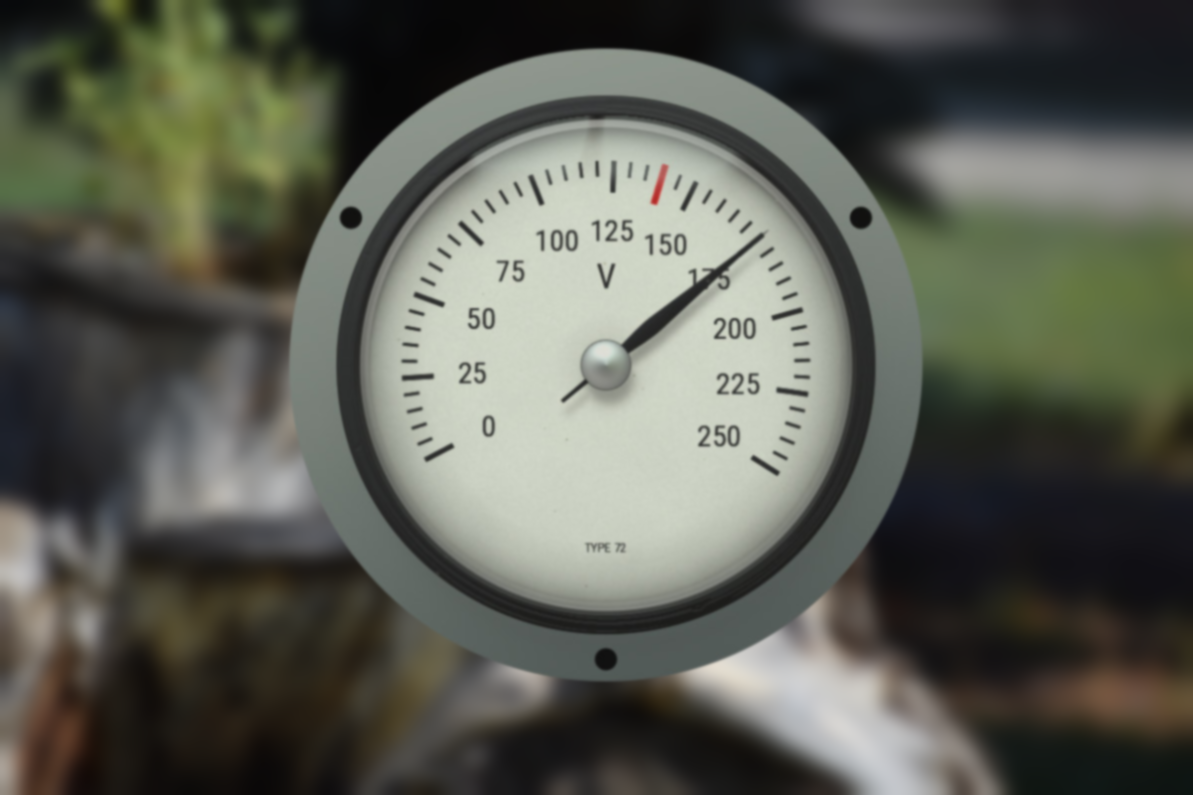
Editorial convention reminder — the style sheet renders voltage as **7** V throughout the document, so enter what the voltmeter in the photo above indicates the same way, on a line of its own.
**175** V
